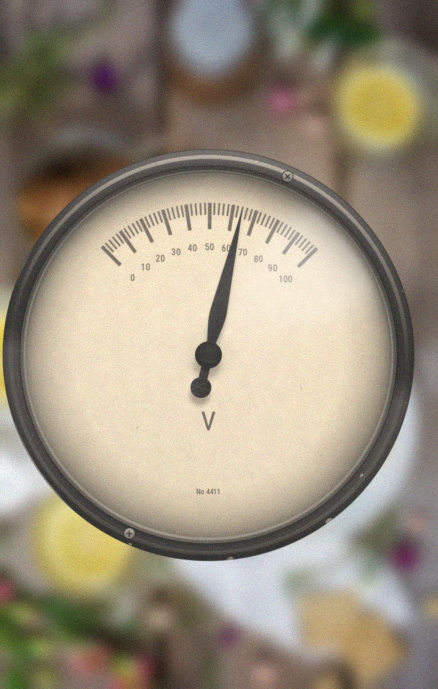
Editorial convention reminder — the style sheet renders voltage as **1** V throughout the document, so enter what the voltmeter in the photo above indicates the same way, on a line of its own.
**64** V
